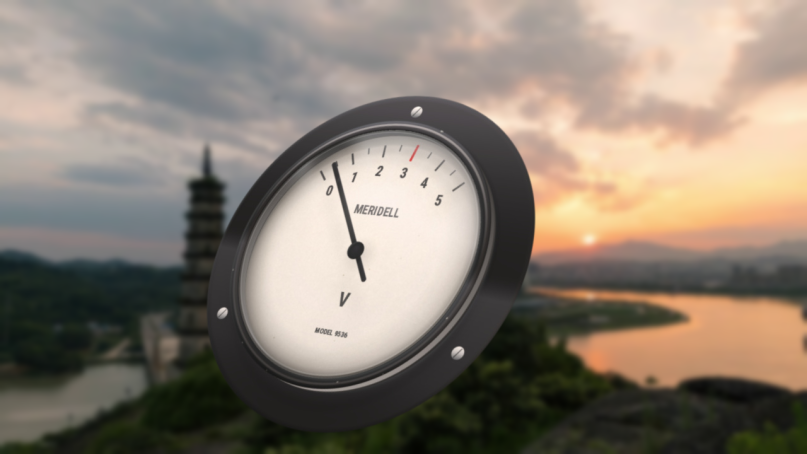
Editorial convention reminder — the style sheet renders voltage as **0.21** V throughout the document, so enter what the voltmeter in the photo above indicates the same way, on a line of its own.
**0.5** V
